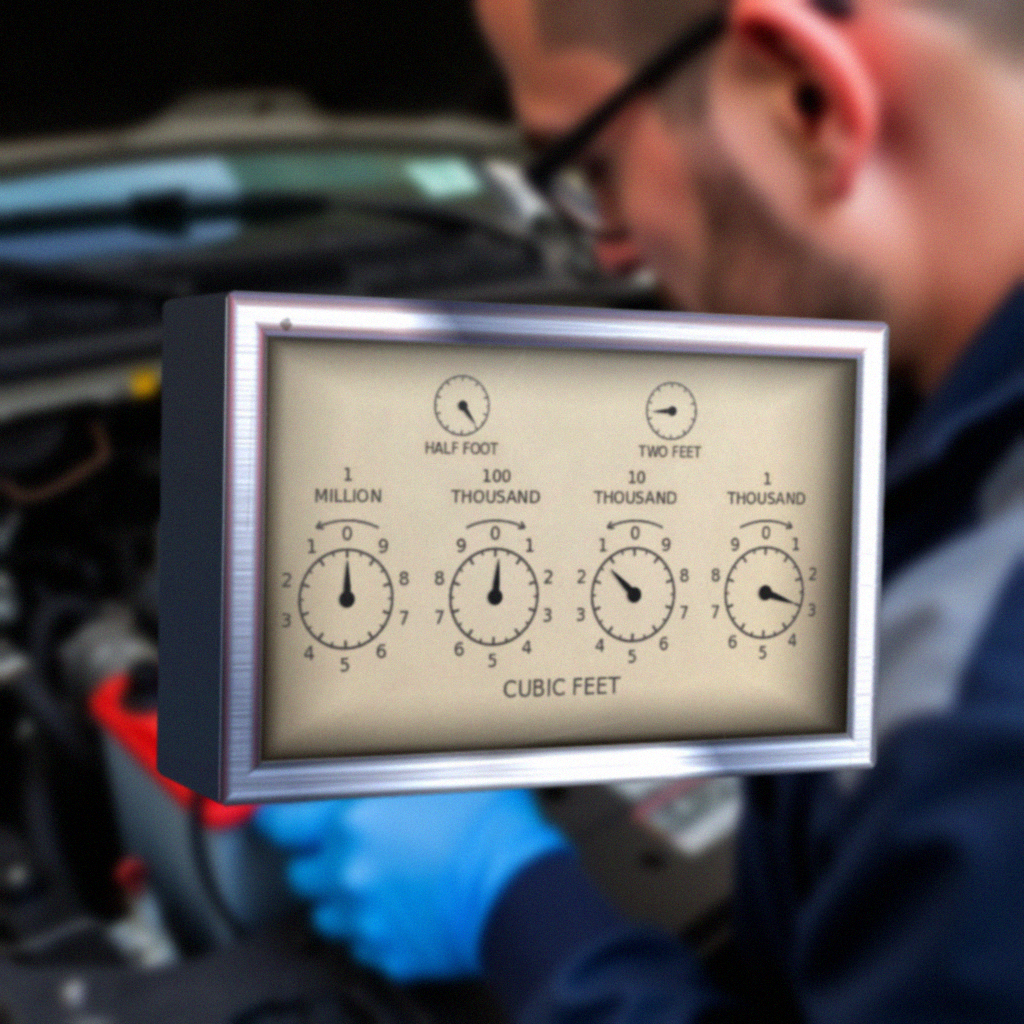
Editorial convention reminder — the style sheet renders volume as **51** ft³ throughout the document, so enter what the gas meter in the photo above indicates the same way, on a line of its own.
**1300** ft³
